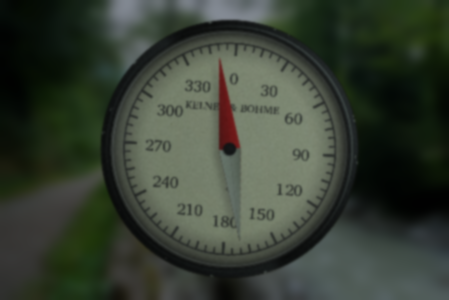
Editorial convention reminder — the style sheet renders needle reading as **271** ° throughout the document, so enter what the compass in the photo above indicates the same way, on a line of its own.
**350** °
